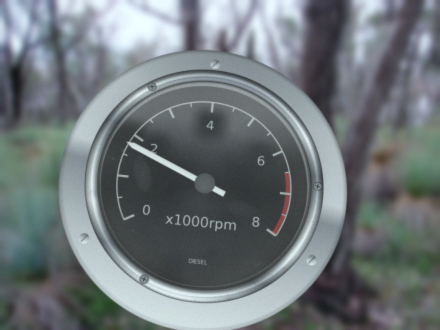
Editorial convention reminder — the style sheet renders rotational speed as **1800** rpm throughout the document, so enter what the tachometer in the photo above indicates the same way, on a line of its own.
**1750** rpm
